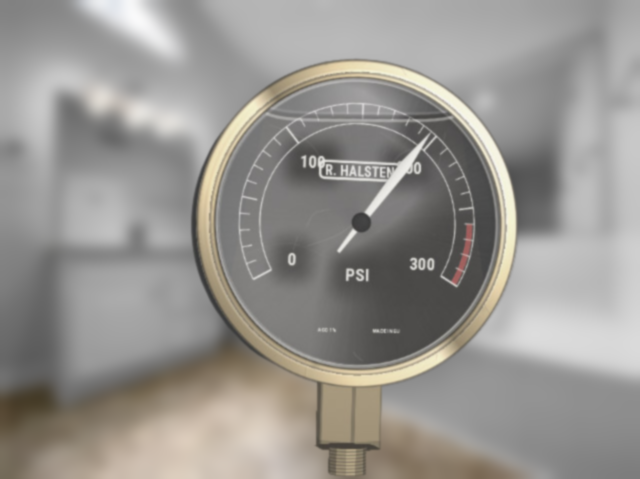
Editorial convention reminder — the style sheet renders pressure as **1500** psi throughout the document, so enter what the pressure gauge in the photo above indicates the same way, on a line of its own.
**195** psi
